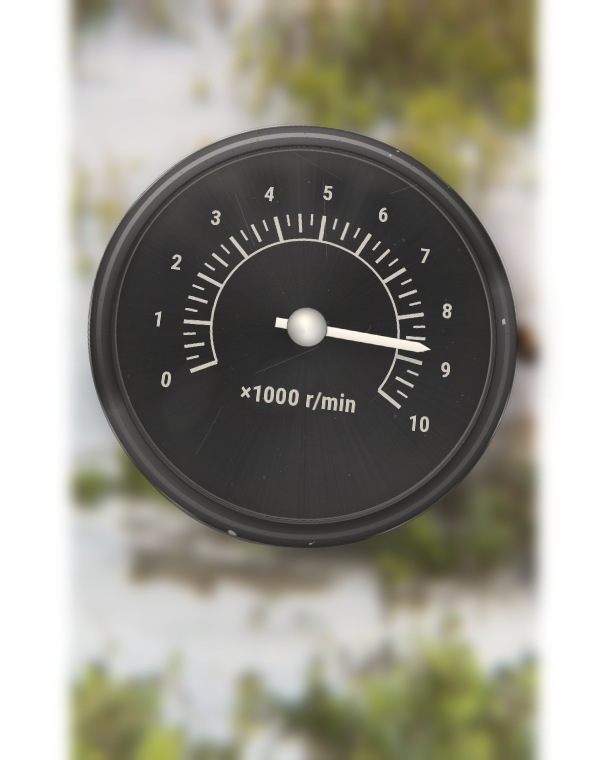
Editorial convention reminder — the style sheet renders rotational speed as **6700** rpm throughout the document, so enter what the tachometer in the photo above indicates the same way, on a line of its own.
**8750** rpm
